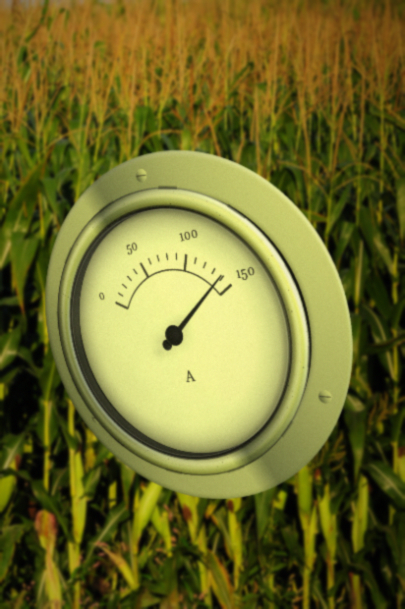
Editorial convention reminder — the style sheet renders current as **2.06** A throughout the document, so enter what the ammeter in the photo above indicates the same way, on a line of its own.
**140** A
